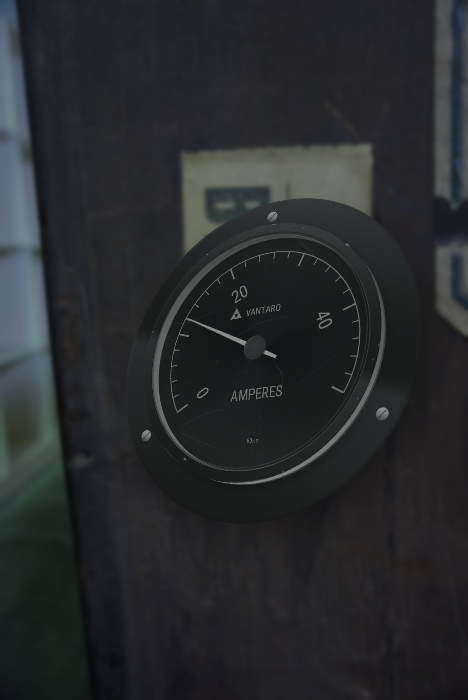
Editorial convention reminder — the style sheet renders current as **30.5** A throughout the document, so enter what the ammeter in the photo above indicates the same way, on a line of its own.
**12** A
